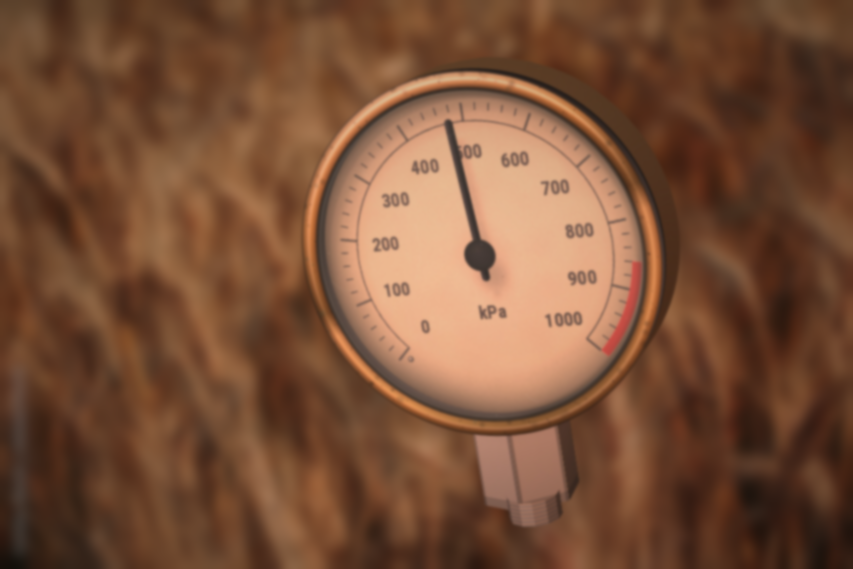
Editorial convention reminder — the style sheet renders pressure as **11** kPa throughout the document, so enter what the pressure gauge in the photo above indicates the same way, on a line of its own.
**480** kPa
